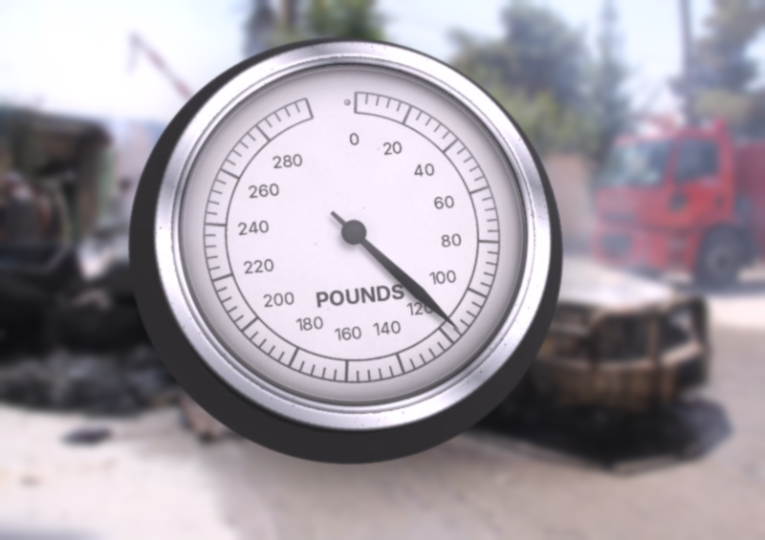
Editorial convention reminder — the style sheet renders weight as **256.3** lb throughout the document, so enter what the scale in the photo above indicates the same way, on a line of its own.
**116** lb
